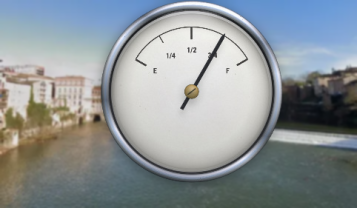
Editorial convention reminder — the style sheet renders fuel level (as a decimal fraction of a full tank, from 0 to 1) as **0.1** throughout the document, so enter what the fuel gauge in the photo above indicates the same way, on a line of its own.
**0.75**
